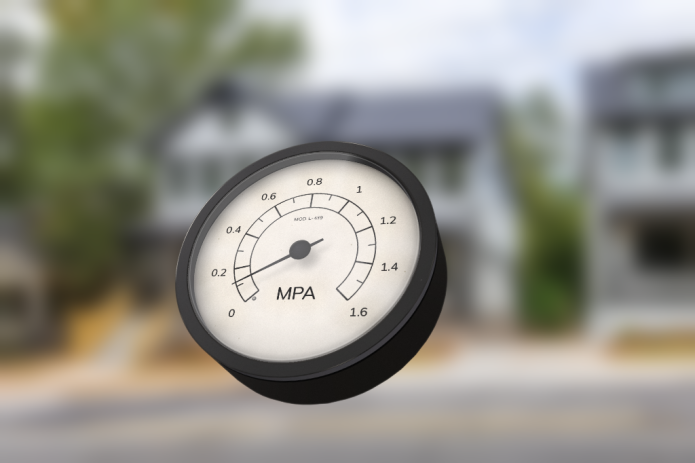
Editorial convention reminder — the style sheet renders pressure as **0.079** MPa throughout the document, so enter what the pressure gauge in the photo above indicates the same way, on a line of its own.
**0.1** MPa
